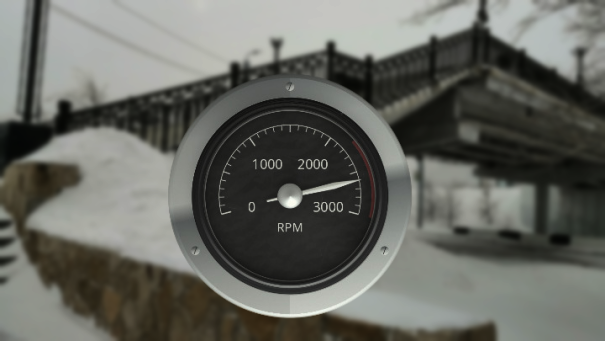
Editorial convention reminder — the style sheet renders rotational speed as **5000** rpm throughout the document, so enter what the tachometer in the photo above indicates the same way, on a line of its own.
**2600** rpm
